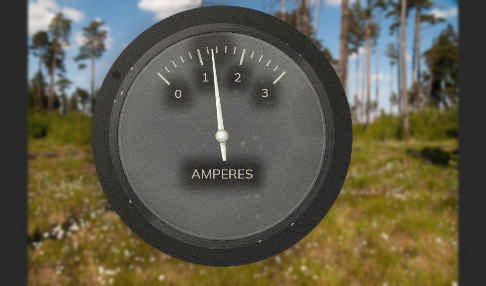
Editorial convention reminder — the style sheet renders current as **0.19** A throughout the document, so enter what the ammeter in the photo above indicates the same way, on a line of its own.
**1.3** A
